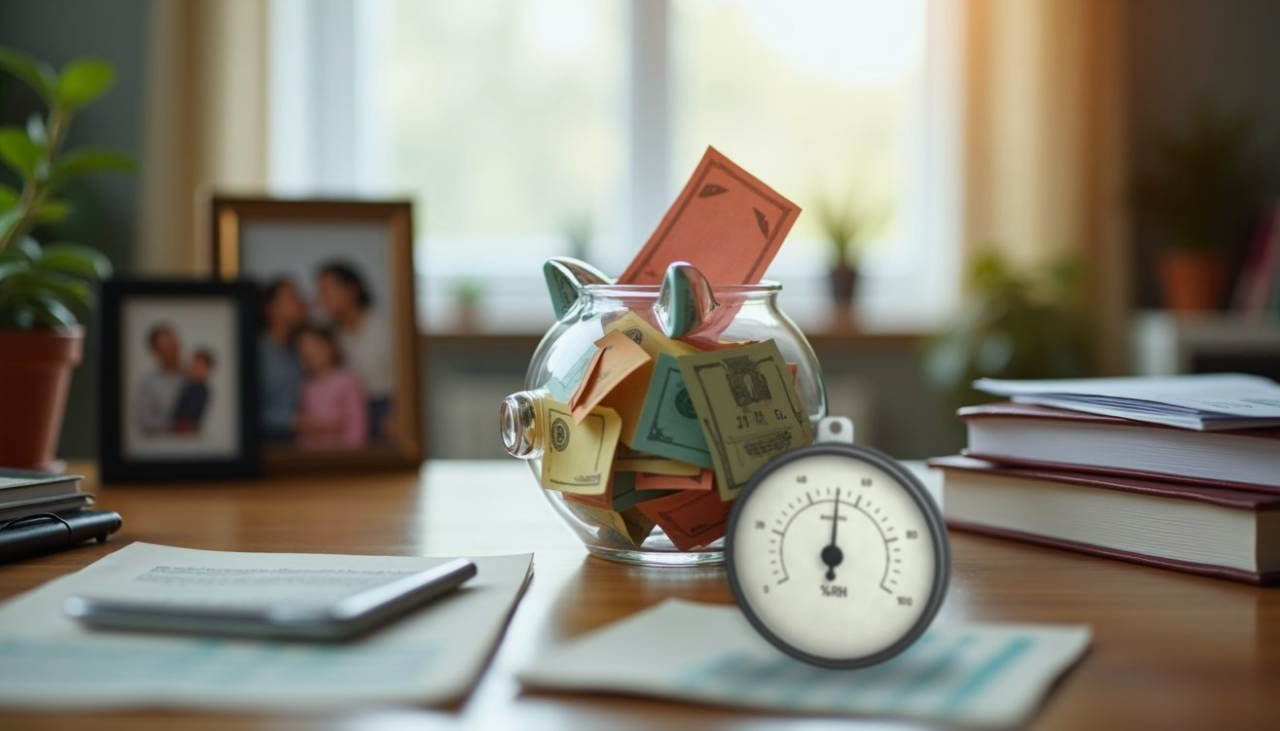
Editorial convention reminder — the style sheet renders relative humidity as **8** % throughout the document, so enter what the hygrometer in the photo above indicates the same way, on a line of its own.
**52** %
